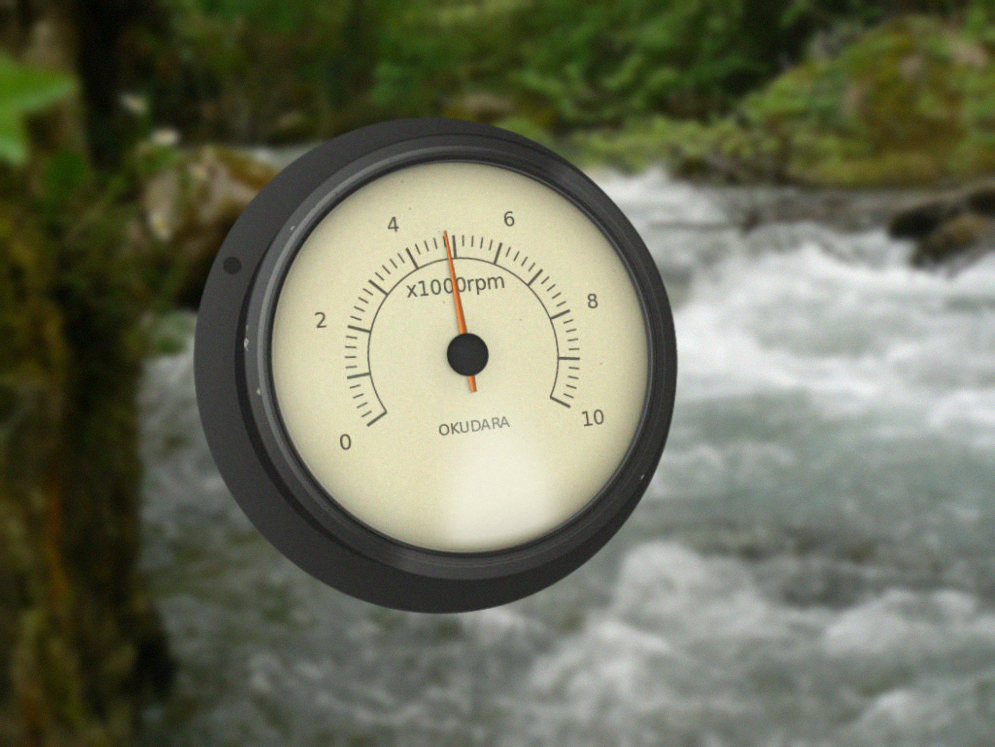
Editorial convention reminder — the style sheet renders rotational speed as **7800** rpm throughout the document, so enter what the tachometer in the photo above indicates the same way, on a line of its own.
**4800** rpm
